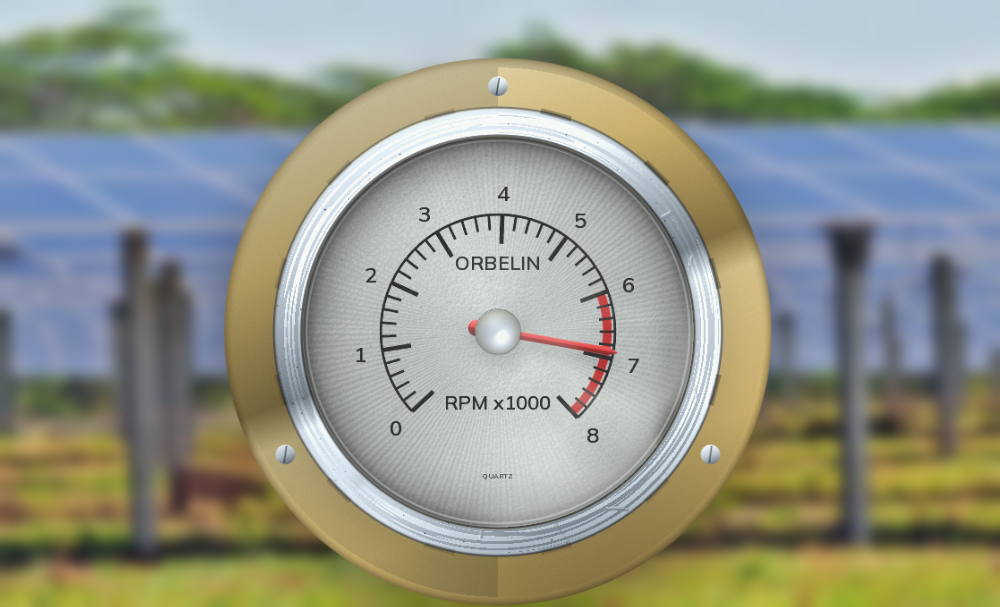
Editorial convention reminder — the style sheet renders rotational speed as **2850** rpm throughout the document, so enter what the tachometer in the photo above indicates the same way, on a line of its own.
**6900** rpm
